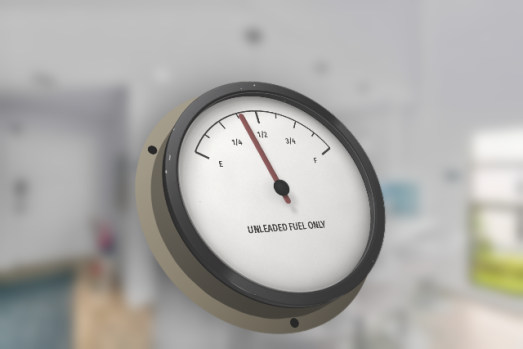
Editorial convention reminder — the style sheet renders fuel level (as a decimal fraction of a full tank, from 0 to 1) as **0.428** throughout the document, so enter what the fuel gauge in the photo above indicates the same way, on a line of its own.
**0.375**
